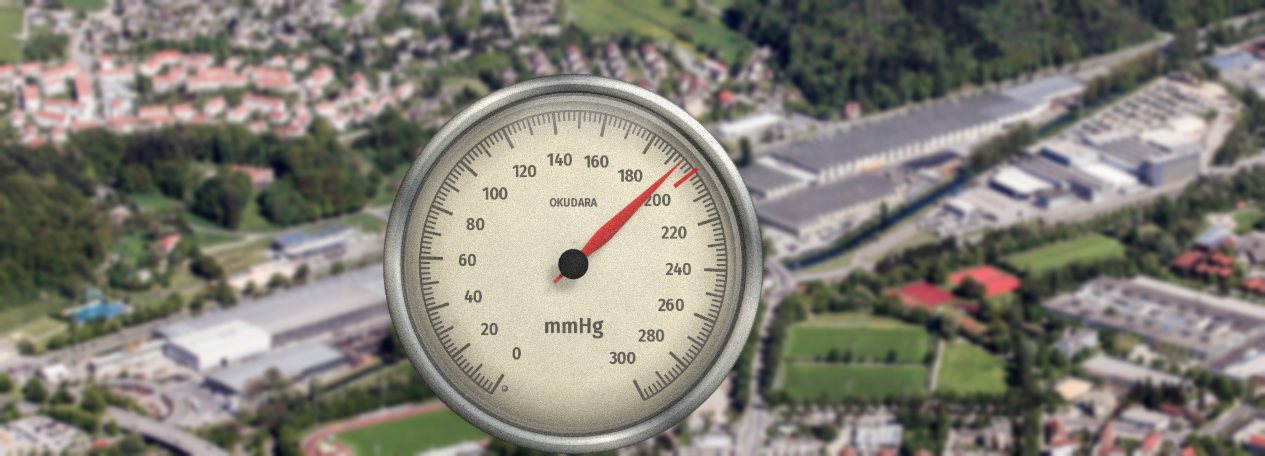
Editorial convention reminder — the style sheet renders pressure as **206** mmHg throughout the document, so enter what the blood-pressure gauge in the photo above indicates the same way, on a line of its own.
**194** mmHg
